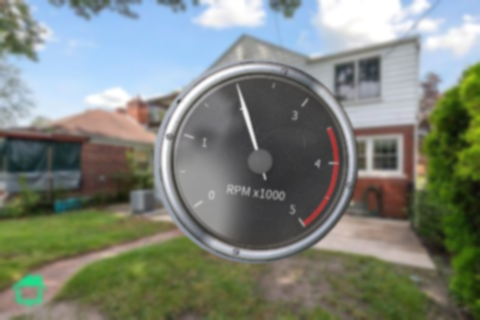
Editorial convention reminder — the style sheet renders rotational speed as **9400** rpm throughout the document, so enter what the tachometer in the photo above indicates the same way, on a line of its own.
**2000** rpm
